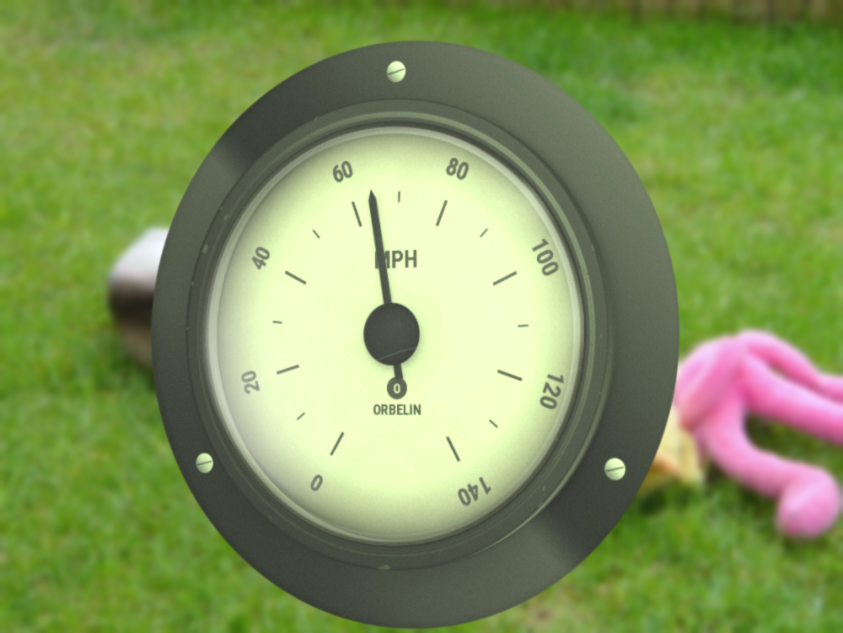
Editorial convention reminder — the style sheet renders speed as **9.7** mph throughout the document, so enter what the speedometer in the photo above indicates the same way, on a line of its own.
**65** mph
